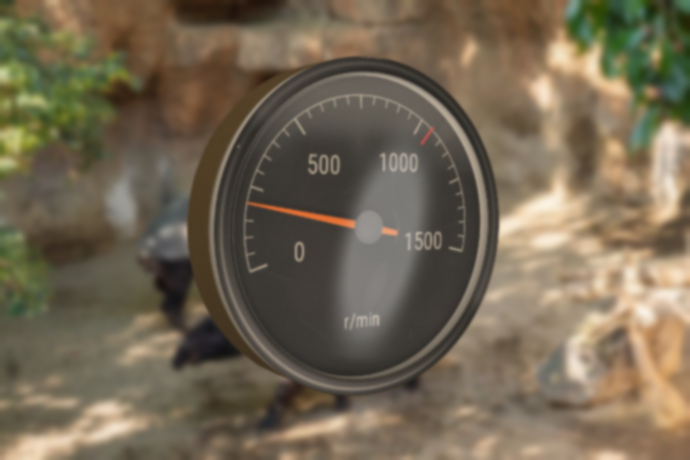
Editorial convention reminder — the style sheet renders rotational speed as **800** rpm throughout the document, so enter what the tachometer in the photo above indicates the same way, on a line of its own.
**200** rpm
